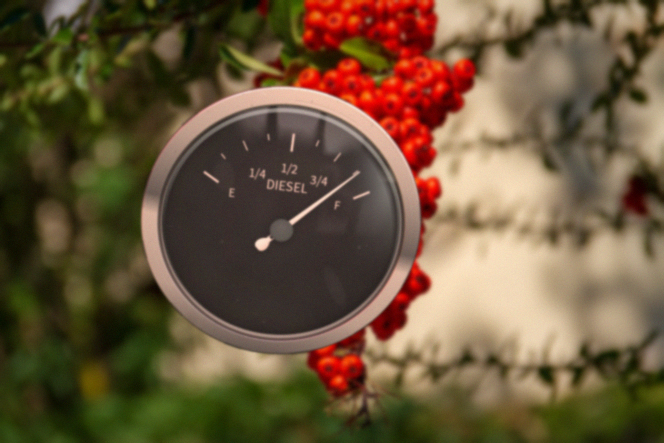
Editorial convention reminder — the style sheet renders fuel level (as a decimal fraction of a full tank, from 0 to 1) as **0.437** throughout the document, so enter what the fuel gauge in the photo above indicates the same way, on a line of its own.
**0.875**
